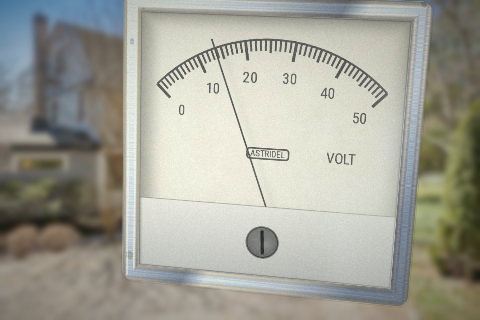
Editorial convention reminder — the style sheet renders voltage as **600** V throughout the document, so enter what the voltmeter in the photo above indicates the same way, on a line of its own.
**14** V
